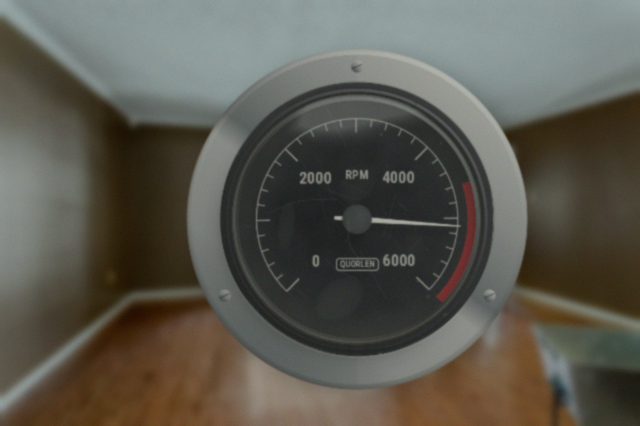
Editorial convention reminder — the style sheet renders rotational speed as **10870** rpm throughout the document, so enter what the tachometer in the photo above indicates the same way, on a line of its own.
**5100** rpm
